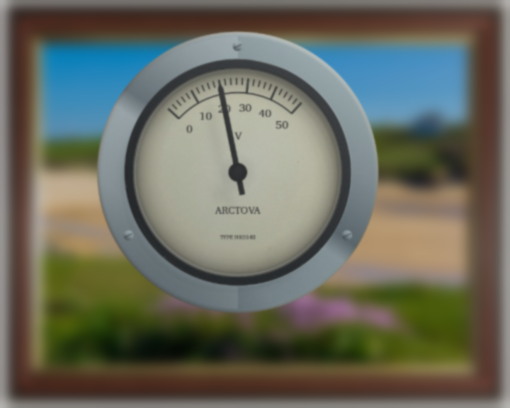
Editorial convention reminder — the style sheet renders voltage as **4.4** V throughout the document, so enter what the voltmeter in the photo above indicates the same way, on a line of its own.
**20** V
